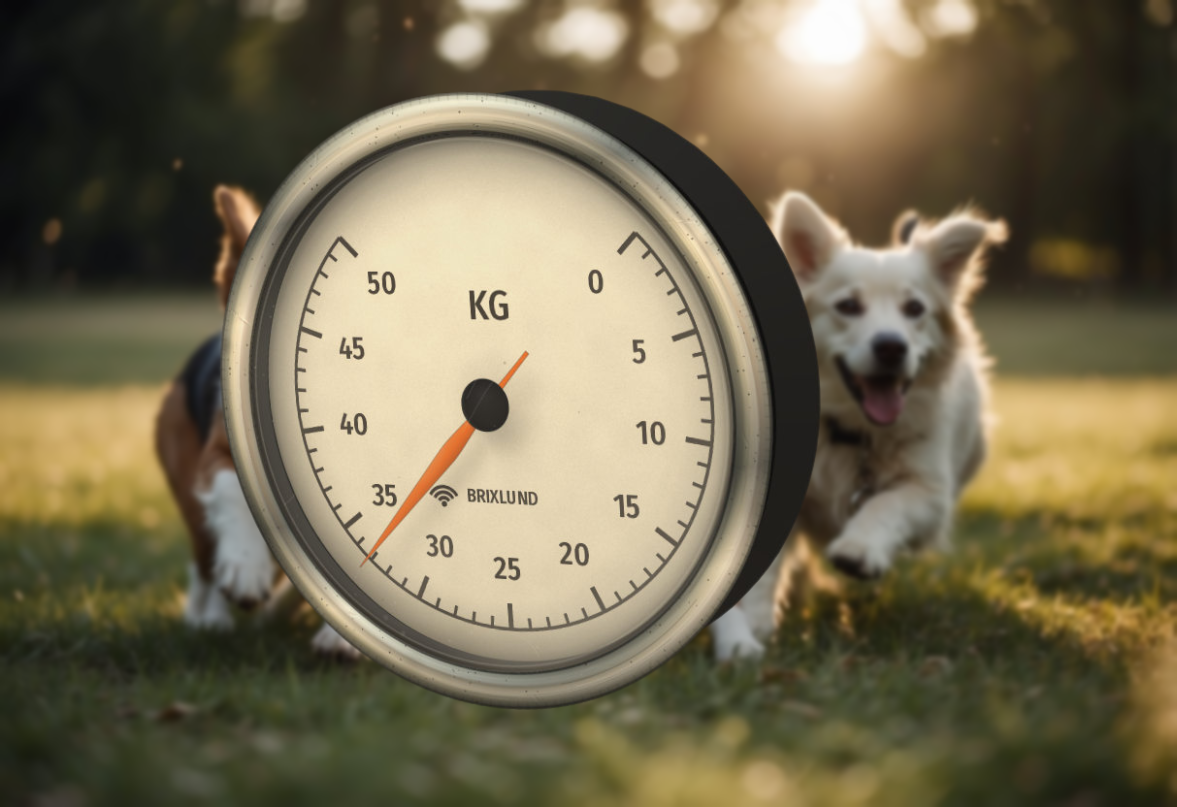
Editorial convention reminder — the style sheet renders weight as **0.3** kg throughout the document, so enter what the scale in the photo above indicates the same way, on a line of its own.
**33** kg
